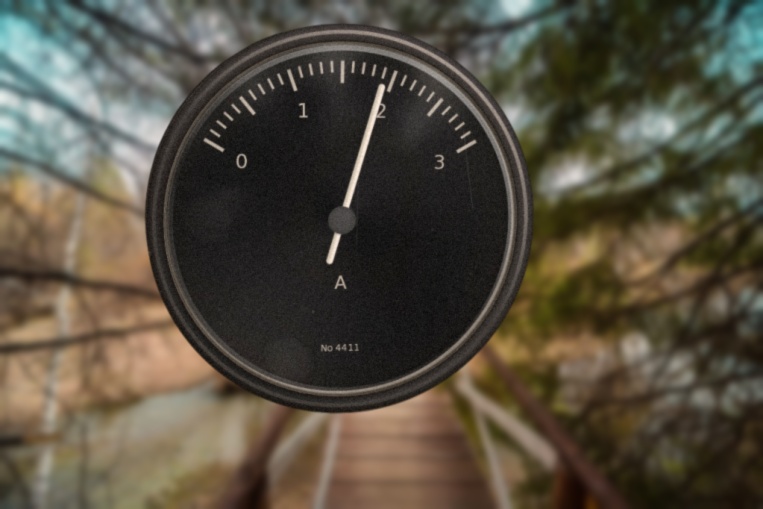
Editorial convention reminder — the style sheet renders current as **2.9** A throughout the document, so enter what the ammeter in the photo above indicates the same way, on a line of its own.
**1.9** A
